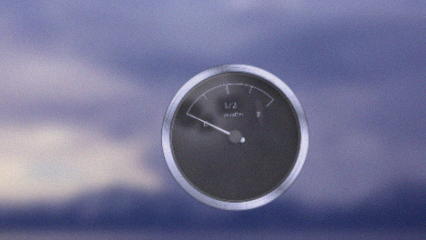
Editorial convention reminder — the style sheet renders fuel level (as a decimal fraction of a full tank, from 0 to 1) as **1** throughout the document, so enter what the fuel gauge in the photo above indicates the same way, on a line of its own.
**0**
